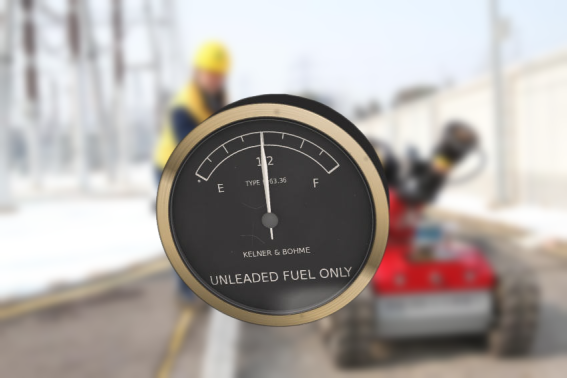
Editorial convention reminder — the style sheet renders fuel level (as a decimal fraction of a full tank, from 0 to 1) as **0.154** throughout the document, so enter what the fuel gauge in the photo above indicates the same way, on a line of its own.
**0.5**
